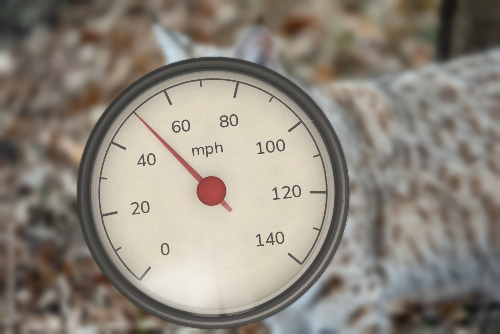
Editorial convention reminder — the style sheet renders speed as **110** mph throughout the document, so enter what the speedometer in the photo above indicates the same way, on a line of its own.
**50** mph
